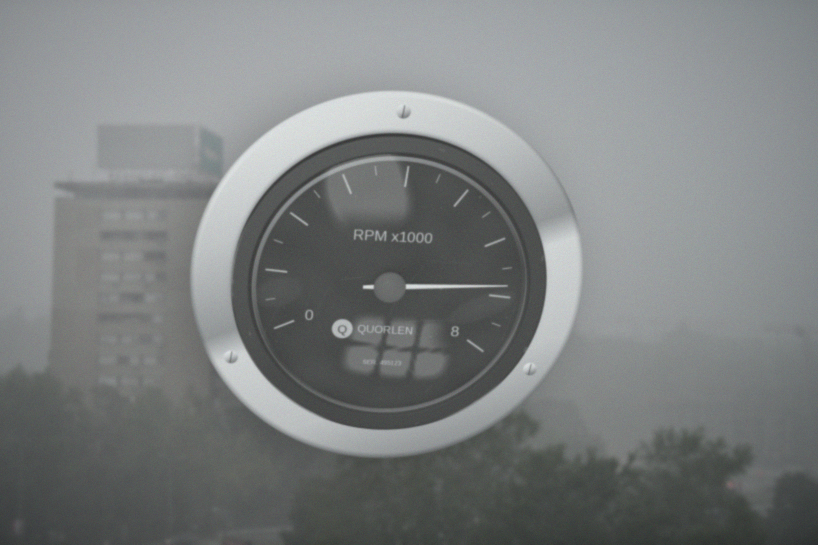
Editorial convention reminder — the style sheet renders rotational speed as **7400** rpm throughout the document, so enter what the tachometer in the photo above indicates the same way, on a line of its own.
**6750** rpm
